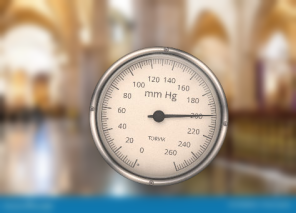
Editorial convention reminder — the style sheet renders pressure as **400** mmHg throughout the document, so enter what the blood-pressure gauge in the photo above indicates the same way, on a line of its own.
**200** mmHg
